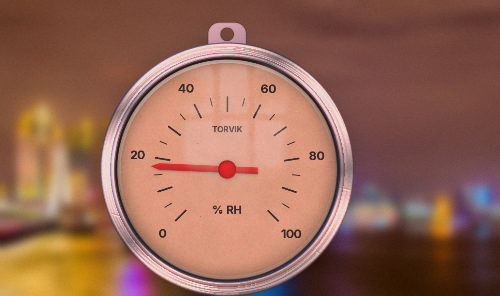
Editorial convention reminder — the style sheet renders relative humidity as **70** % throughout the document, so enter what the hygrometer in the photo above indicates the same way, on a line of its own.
**17.5** %
